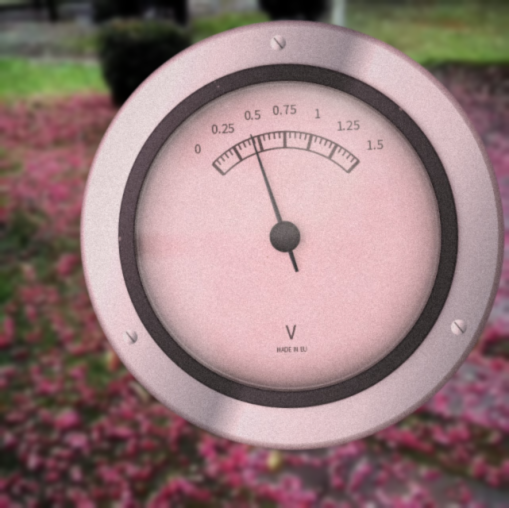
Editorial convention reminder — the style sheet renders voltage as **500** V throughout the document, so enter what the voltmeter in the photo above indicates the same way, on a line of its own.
**0.45** V
